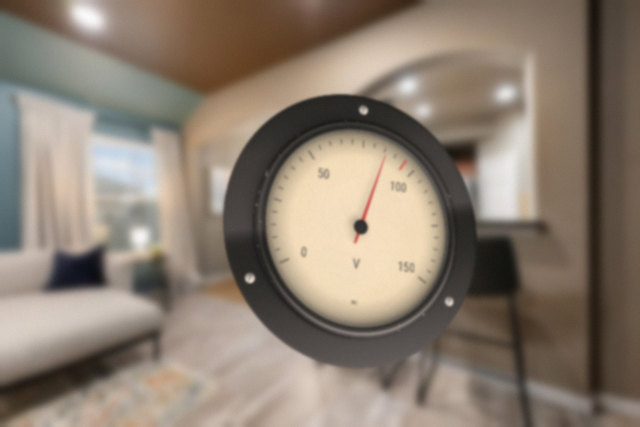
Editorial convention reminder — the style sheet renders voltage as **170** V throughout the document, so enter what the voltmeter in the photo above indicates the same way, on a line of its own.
**85** V
